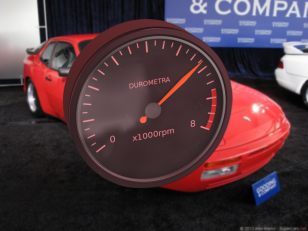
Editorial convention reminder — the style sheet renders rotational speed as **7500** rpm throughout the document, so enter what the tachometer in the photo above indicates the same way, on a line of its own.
**5750** rpm
